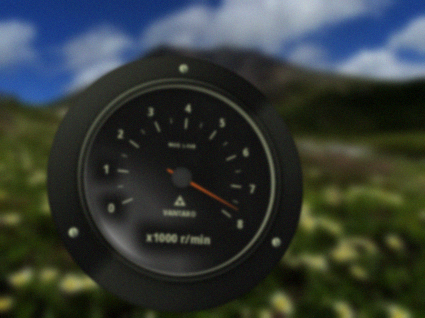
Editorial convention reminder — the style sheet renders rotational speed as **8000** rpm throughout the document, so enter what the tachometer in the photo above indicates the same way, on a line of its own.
**7750** rpm
